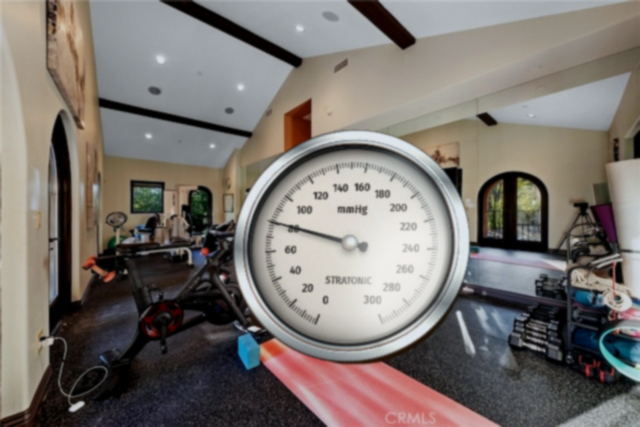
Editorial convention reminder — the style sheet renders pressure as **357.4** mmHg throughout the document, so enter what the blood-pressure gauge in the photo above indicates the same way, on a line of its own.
**80** mmHg
